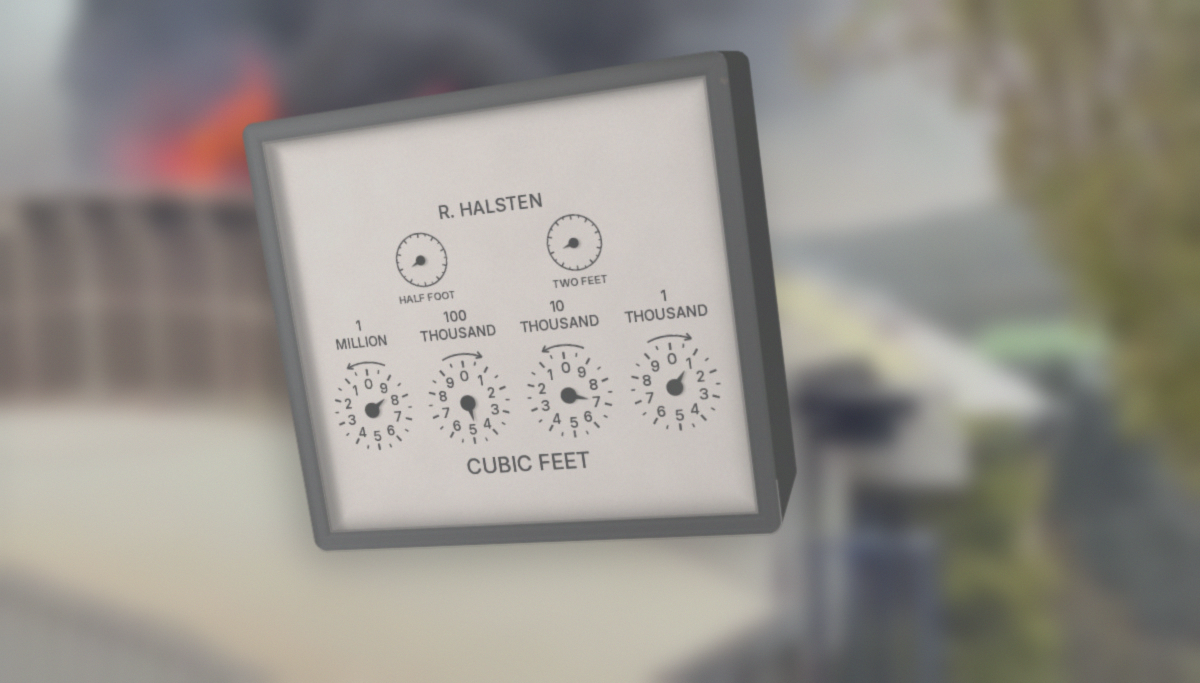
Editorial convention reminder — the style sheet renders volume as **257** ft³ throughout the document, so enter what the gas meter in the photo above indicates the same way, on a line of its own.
**847100** ft³
